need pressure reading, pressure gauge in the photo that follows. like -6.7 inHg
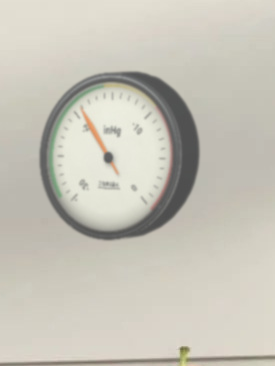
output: -19 inHg
